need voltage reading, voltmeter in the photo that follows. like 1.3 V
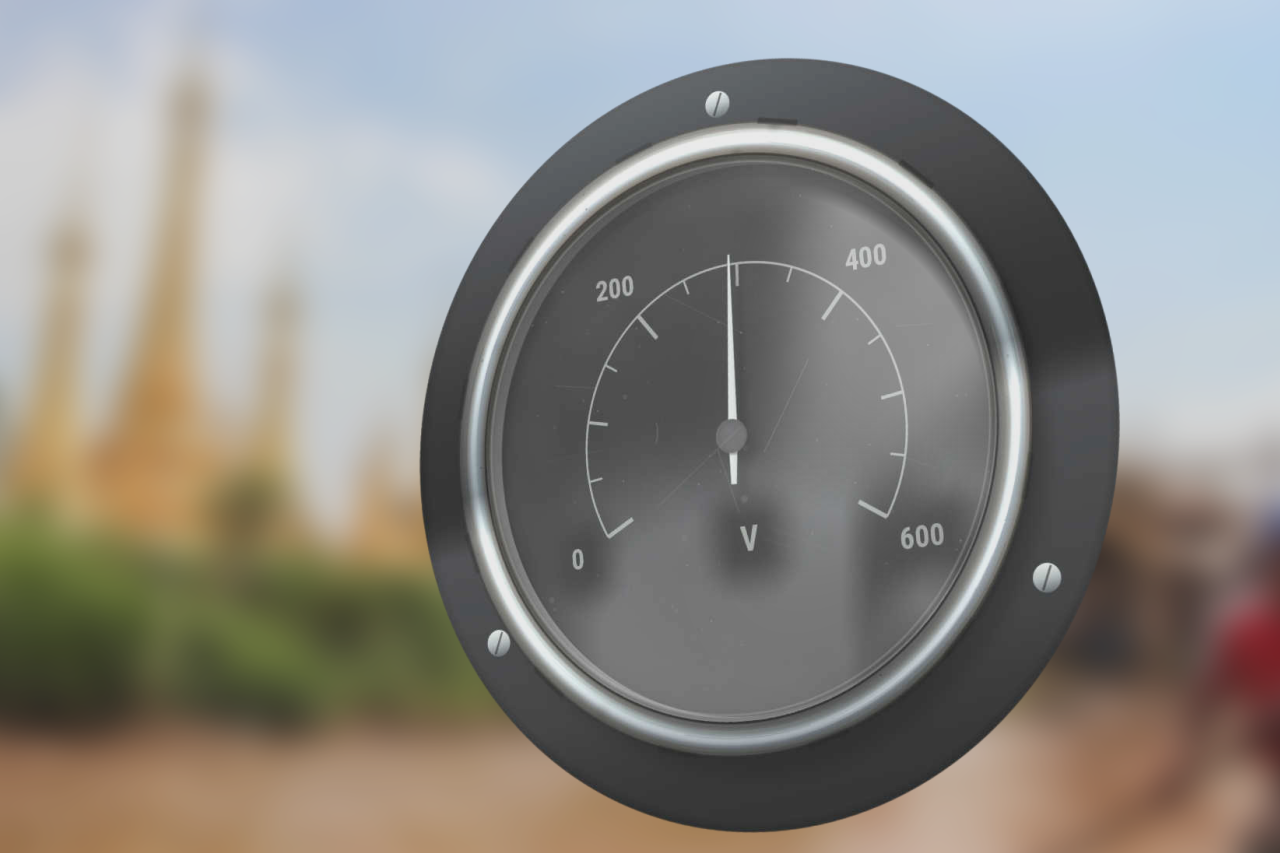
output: 300 V
